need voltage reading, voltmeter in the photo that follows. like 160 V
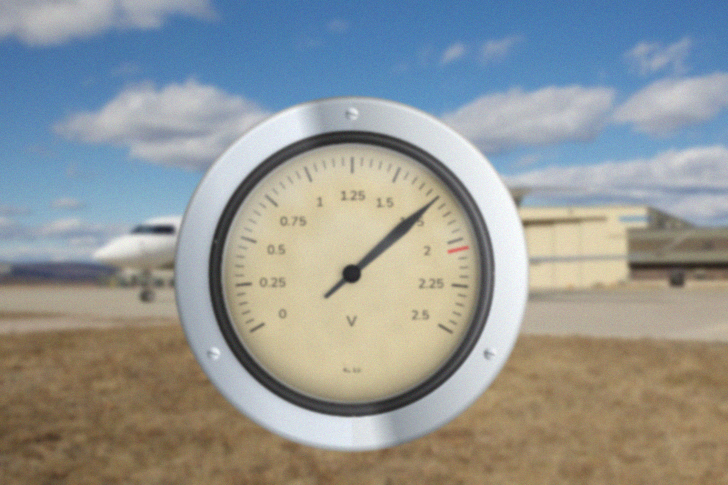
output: 1.75 V
